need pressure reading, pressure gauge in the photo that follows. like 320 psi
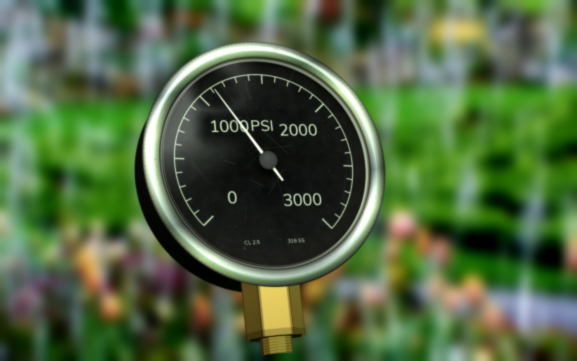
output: 1100 psi
